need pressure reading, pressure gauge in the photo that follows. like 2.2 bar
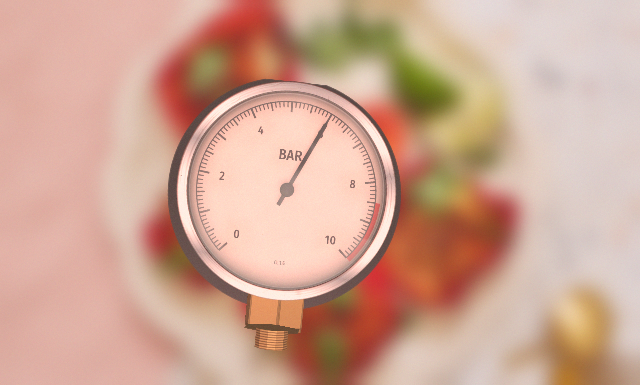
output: 6 bar
